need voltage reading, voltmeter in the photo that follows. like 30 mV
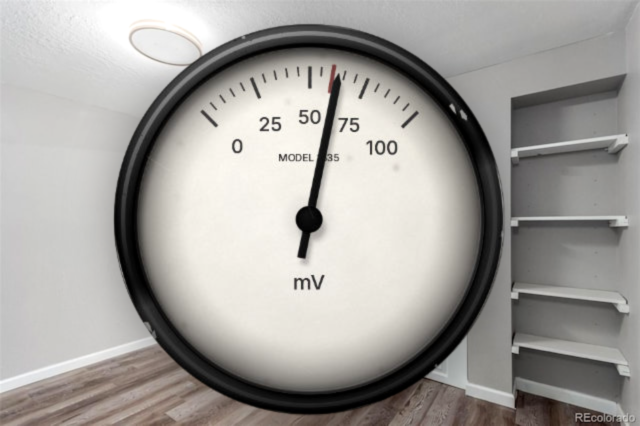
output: 62.5 mV
